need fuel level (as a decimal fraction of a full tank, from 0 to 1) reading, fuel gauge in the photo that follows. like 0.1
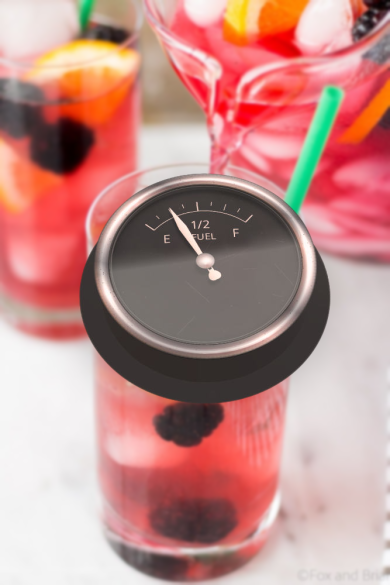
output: 0.25
